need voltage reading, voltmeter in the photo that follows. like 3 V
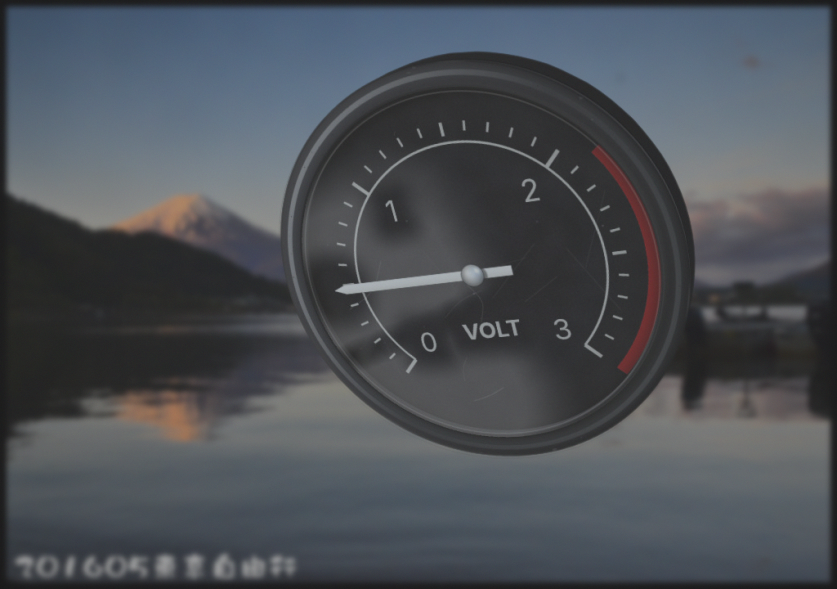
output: 0.5 V
